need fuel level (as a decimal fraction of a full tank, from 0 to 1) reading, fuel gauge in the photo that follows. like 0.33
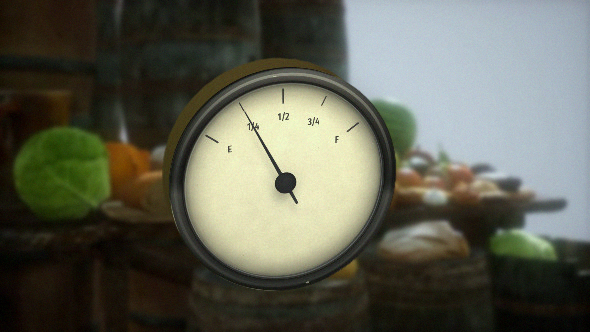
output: 0.25
